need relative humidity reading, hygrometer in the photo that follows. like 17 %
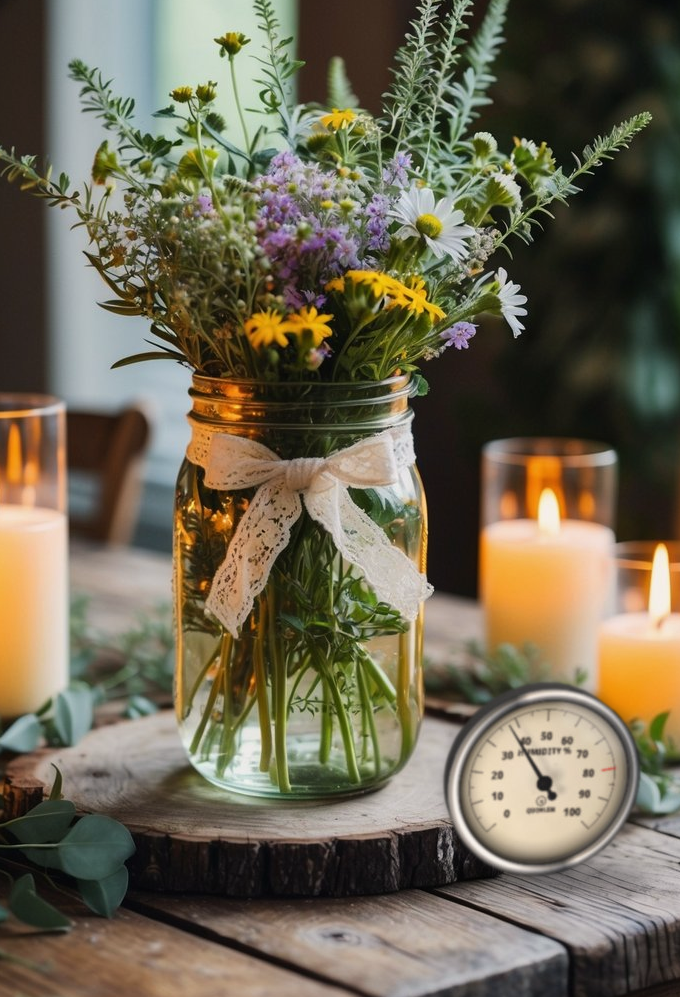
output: 37.5 %
